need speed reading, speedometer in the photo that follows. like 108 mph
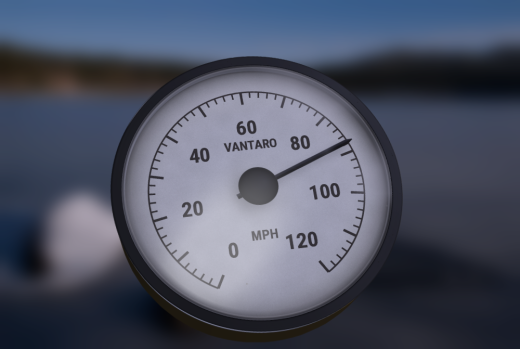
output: 88 mph
